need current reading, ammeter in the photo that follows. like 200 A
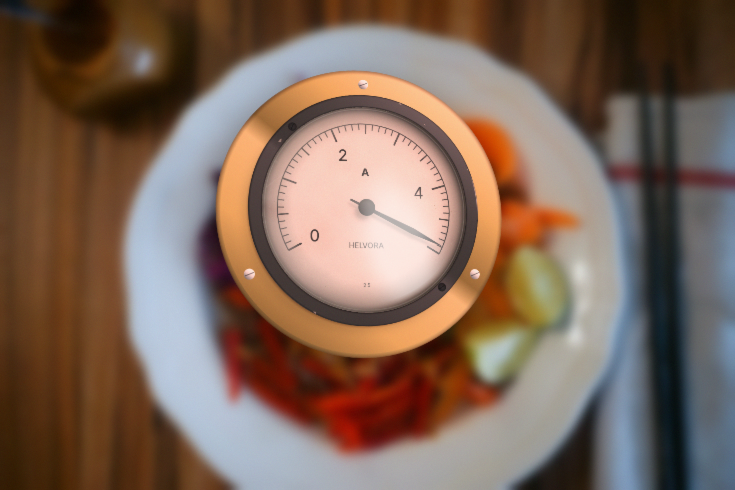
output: 4.9 A
